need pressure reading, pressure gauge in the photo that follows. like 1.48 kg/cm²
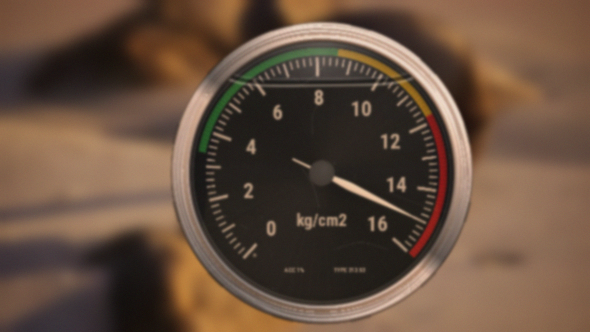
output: 15 kg/cm²
